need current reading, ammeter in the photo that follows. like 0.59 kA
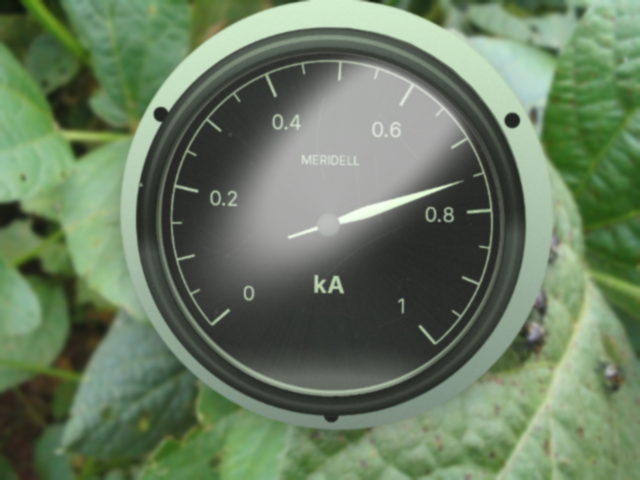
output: 0.75 kA
